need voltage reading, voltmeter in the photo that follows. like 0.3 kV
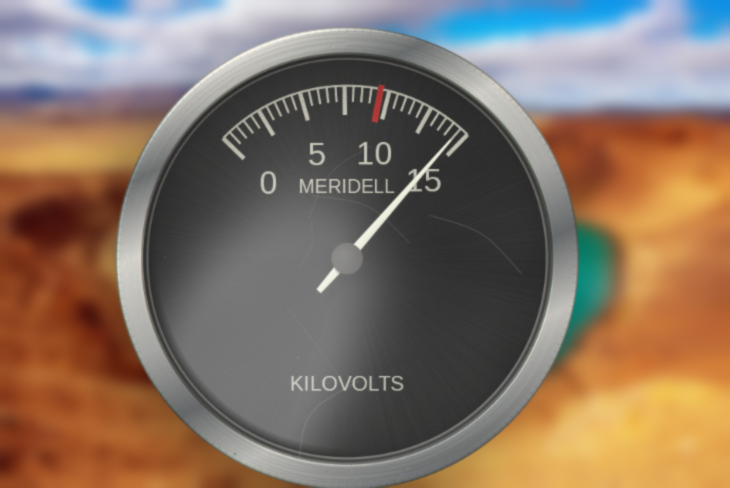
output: 14.5 kV
